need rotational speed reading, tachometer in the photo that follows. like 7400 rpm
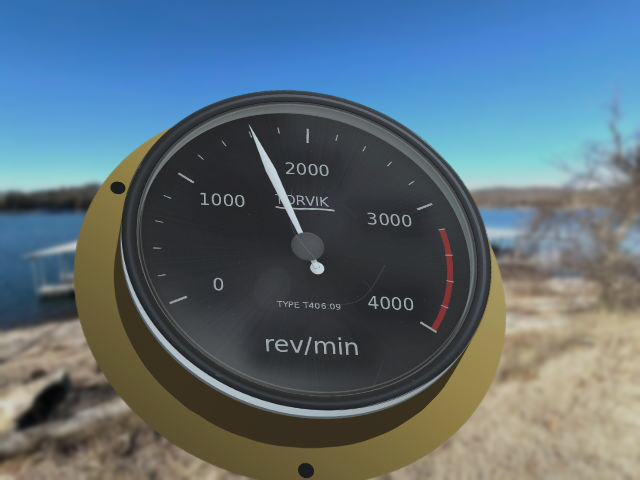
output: 1600 rpm
